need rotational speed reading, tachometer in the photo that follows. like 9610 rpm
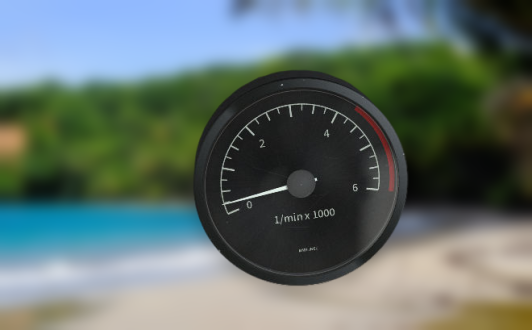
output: 250 rpm
